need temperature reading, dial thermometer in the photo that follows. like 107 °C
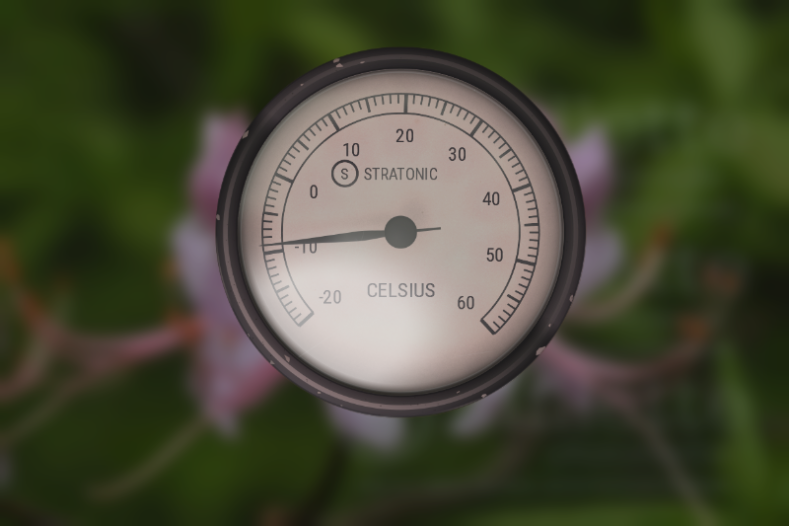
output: -9 °C
